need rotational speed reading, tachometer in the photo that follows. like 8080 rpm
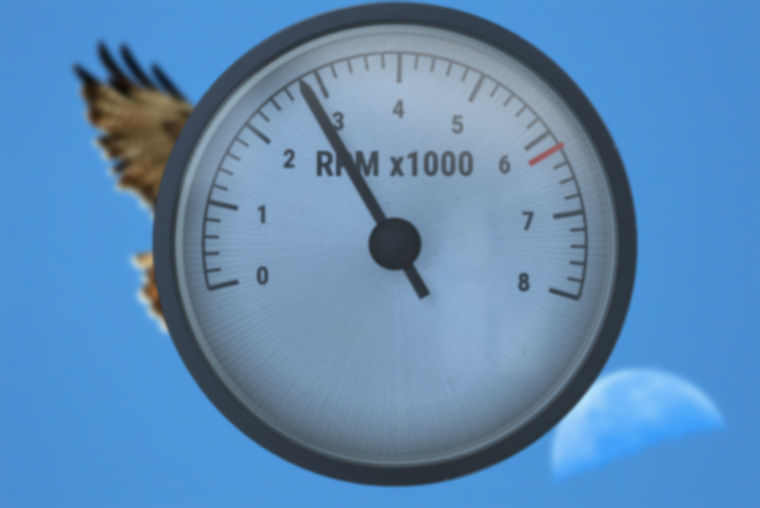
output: 2800 rpm
